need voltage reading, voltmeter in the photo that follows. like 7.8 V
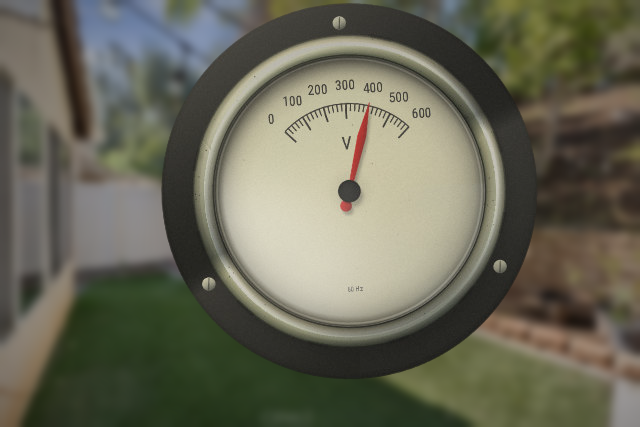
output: 400 V
